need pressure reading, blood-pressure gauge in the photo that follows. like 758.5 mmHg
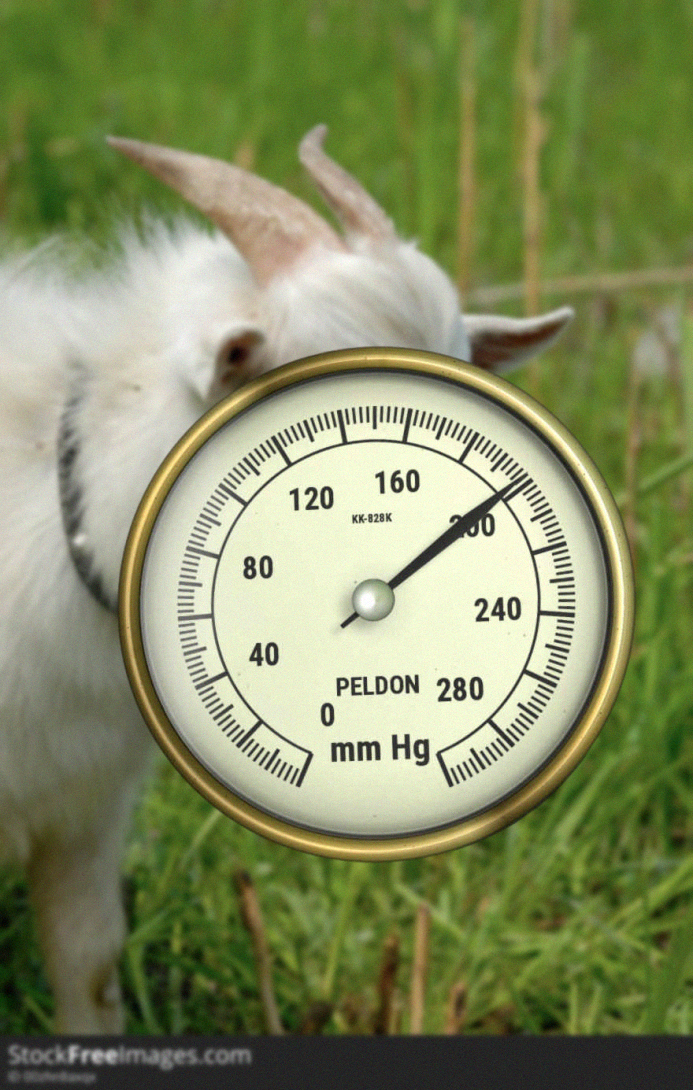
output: 198 mmHg
